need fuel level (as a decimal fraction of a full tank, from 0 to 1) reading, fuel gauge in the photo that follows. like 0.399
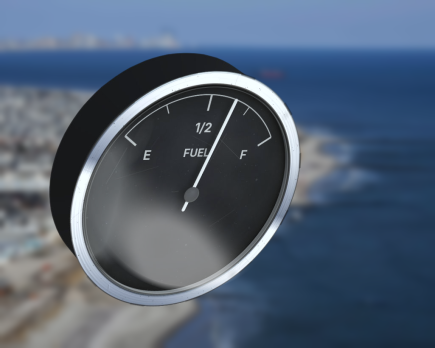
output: 0.625
